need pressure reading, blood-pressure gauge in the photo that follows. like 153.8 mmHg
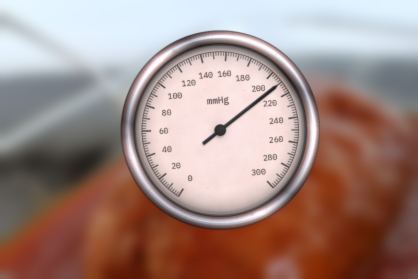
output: 210 mmHg
